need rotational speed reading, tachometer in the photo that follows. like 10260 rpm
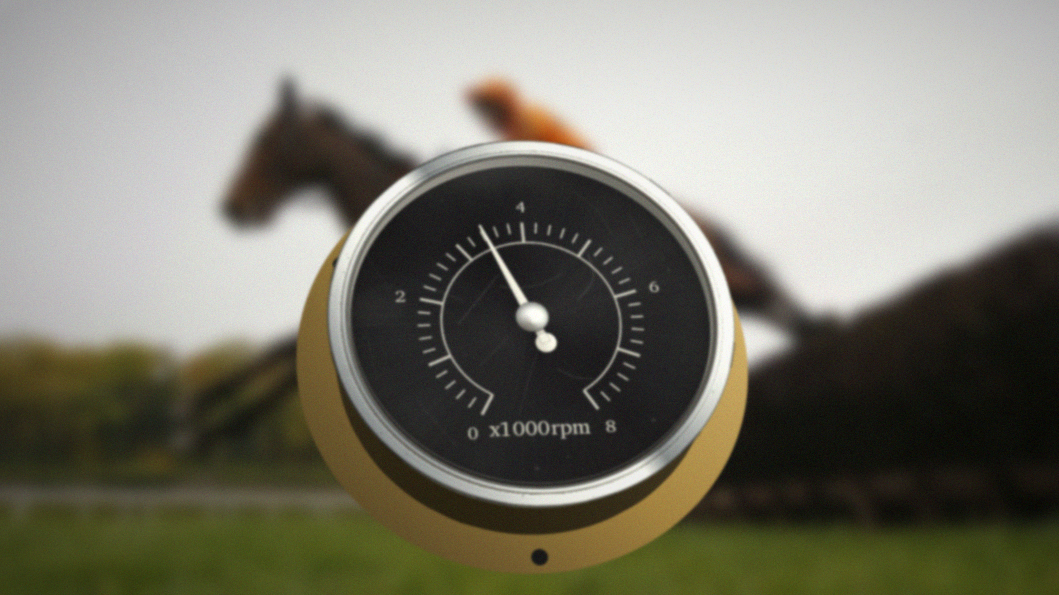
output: 3400 rpm
